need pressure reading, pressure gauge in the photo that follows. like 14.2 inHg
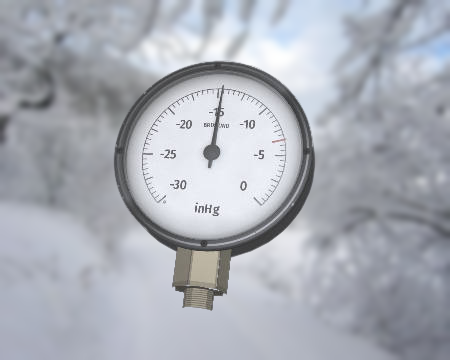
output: -14.5 inHg
